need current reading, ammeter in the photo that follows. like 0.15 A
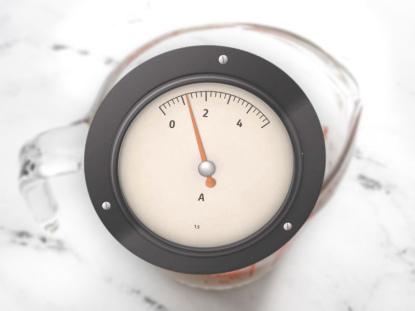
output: 1.2 A
